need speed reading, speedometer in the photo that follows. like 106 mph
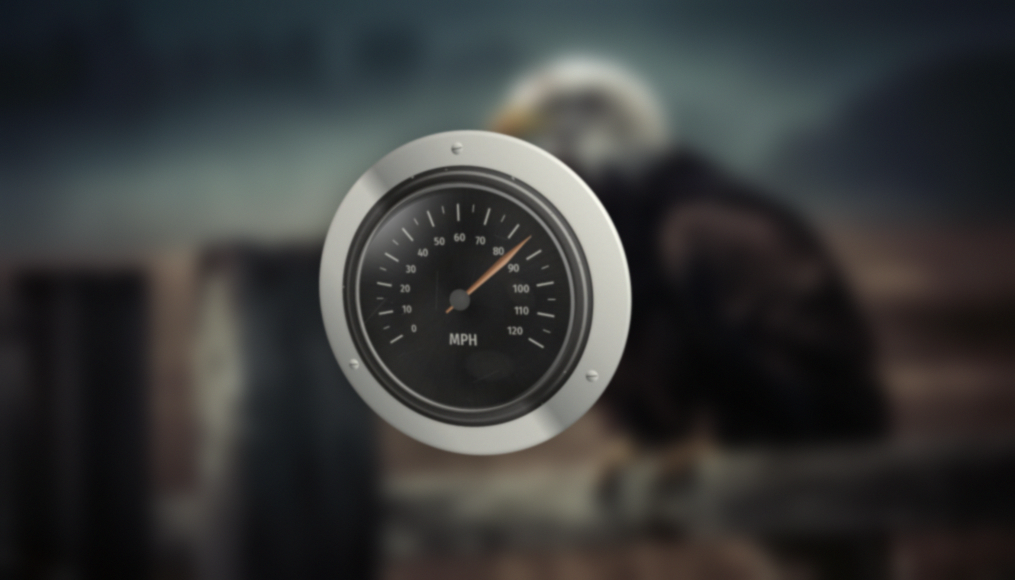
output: 85 mph
